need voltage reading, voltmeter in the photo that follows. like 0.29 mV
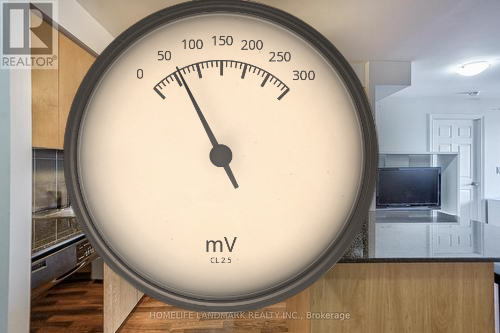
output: 60 mV
